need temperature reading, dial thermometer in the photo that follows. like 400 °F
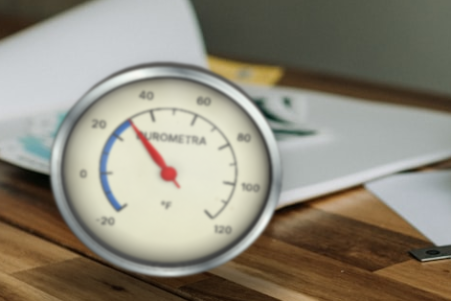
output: 30 °F
